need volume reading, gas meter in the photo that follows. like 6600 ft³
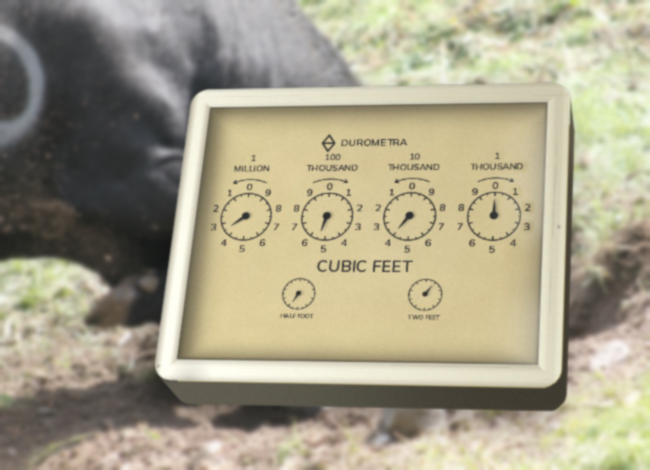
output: 354000 ft³
